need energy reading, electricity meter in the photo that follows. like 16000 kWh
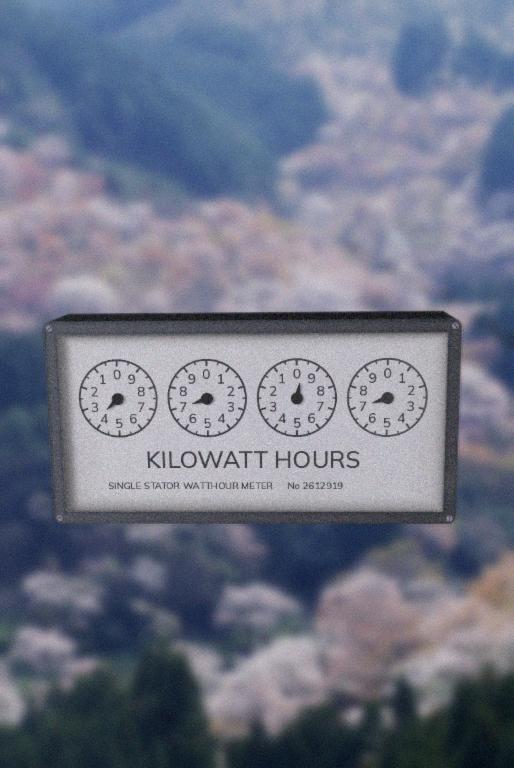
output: 3697 kWh
